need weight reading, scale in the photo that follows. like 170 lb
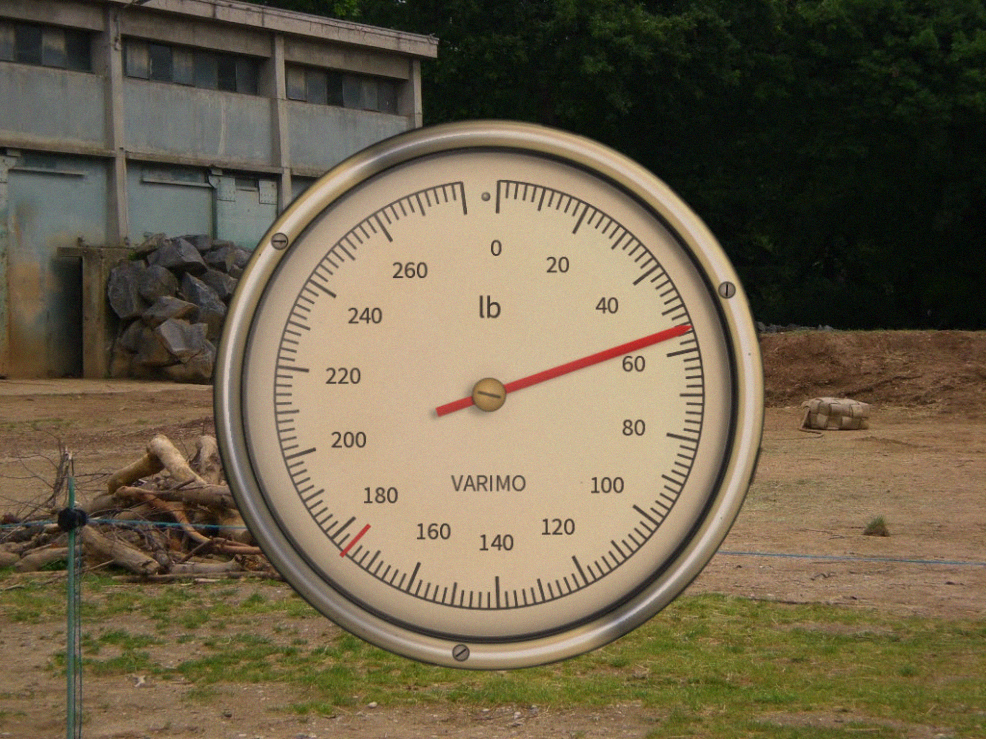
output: 55 lb
